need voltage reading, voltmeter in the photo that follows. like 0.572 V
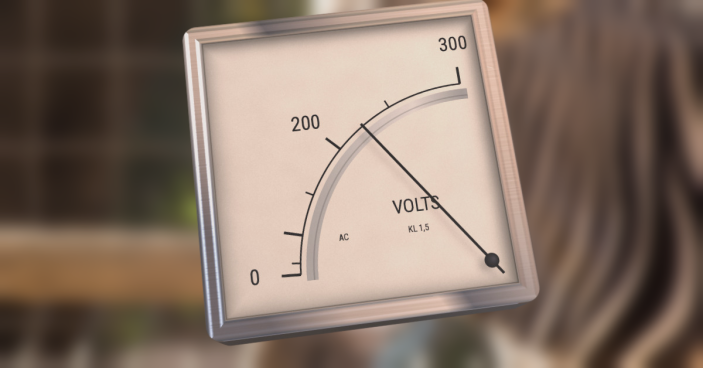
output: 225 V
